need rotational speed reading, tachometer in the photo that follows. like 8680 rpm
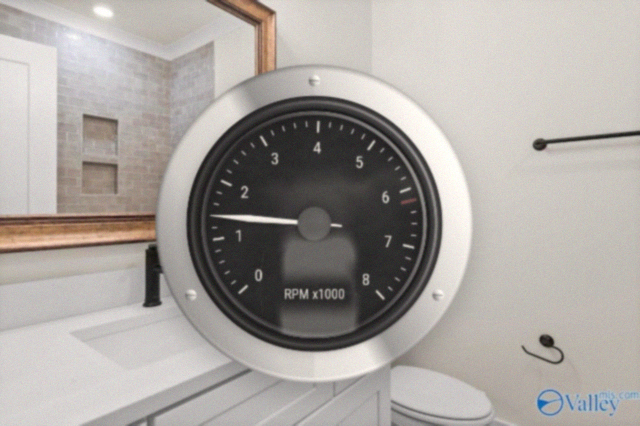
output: 1400 rpm
